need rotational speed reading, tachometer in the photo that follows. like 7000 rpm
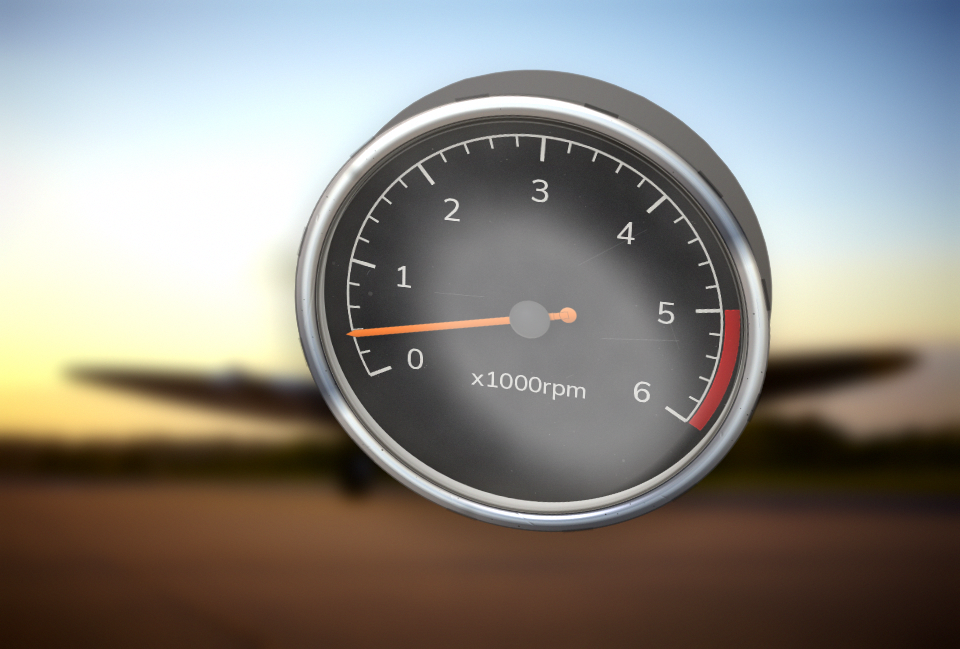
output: 400 rpm
